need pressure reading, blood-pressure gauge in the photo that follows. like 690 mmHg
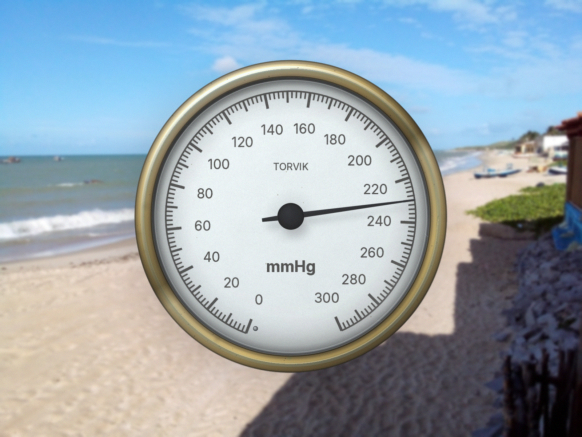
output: 230 mmHg
